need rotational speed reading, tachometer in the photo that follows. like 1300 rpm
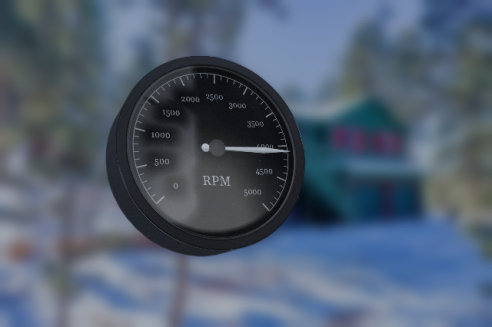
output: 4100 rpm
